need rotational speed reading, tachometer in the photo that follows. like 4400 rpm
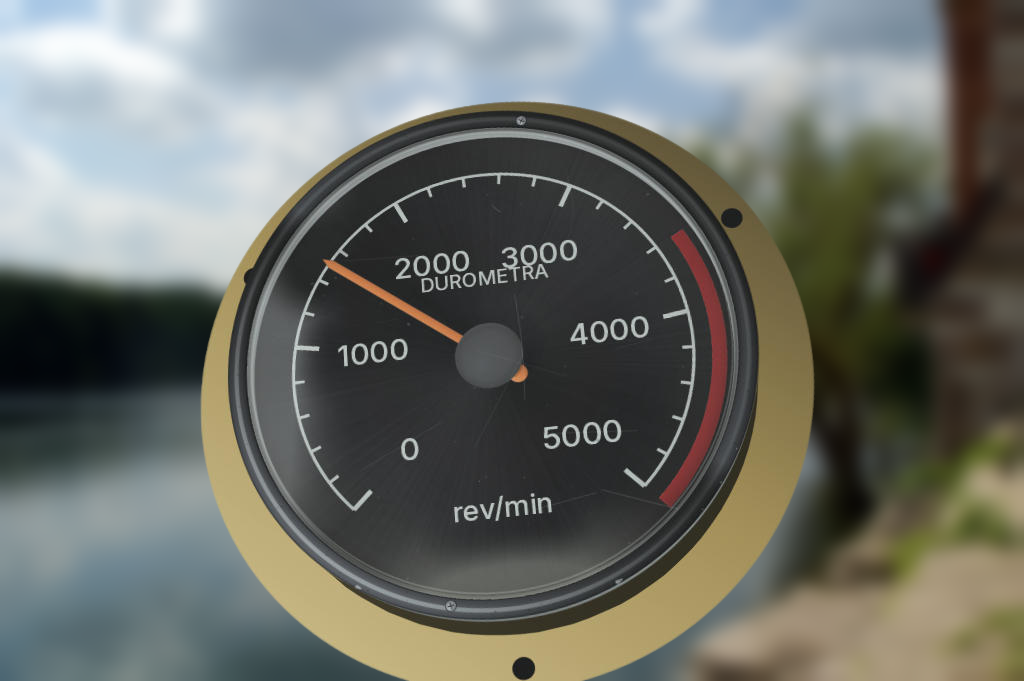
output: 1500 rpm
